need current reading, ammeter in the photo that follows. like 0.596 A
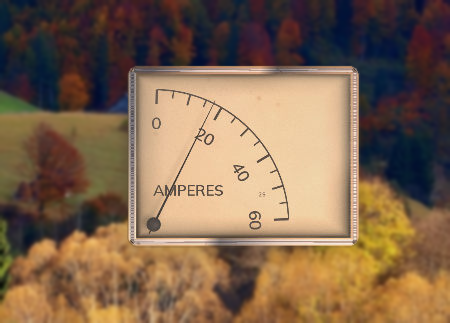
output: 17.5 A
